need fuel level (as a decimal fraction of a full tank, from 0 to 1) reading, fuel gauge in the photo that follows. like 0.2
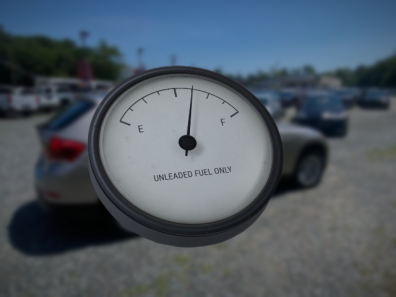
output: 0.625
